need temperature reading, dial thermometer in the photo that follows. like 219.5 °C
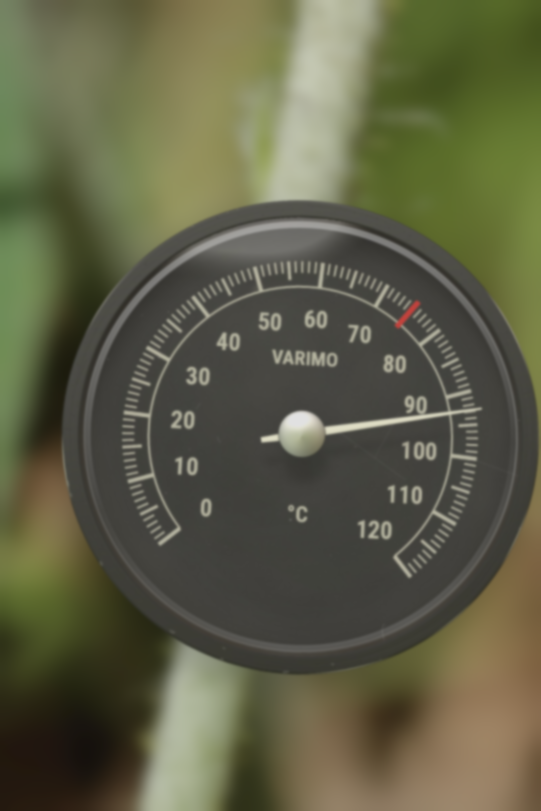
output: 93 °C
